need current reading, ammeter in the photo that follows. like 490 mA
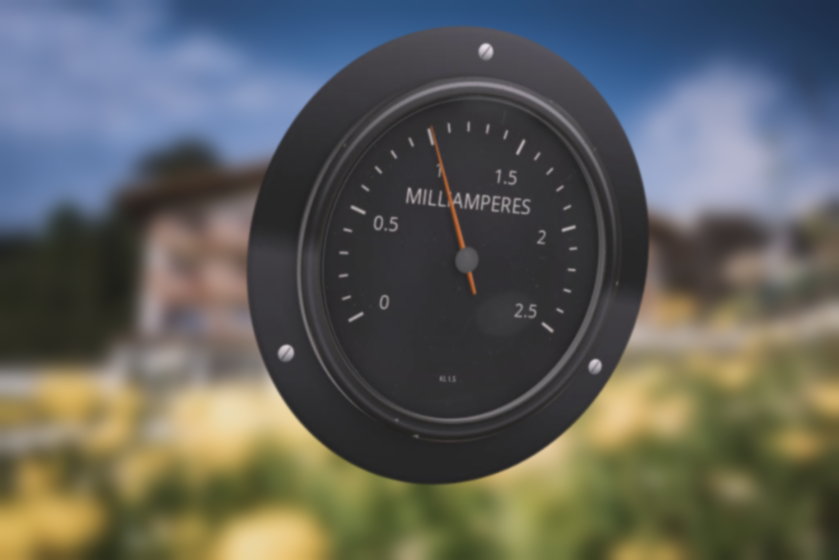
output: 1 mA
